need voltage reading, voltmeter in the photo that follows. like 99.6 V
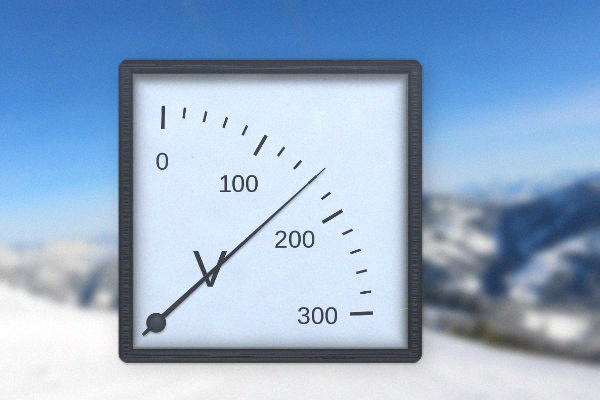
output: 160 V
